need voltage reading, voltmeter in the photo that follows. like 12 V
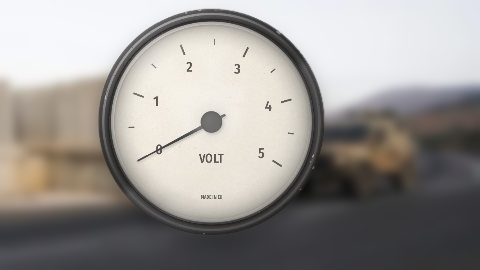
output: 0 V
